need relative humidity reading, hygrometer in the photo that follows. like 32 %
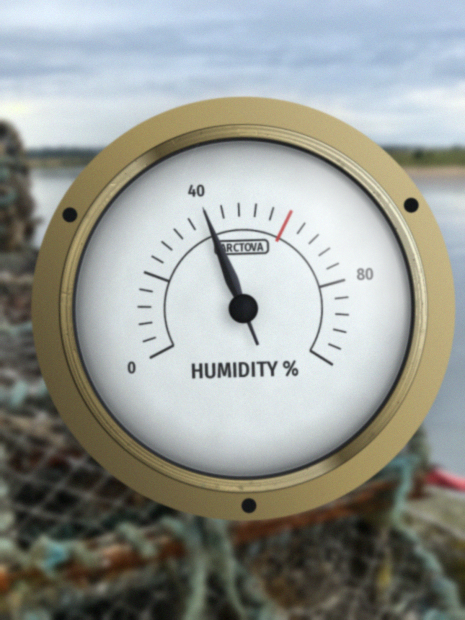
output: 40 %
